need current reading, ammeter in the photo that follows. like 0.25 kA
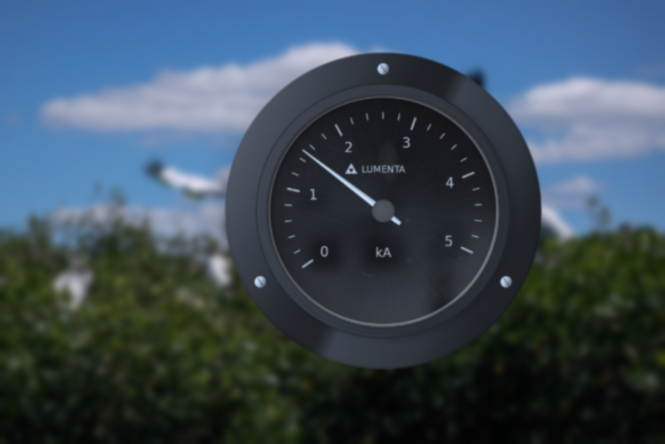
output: 1.5 kA
